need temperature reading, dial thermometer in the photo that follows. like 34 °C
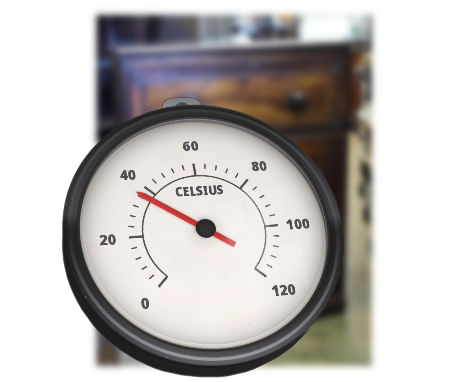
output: 36 °C
